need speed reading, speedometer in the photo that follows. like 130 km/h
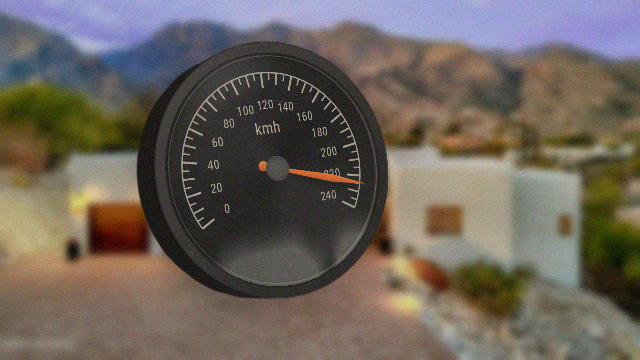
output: 225 km/h
